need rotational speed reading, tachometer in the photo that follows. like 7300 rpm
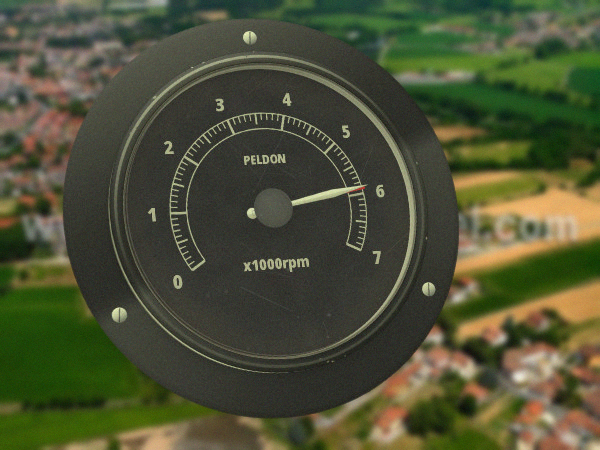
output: 5900 rpm
